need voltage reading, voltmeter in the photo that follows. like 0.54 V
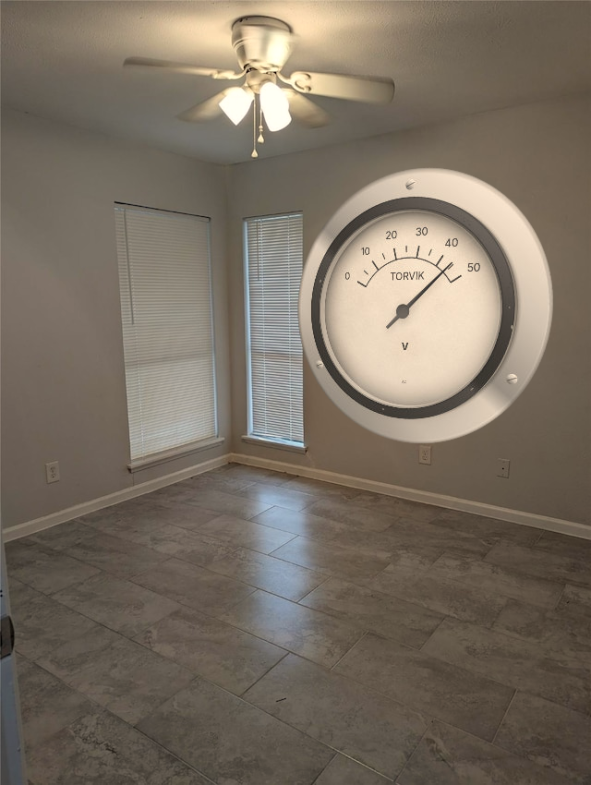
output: 45 V
